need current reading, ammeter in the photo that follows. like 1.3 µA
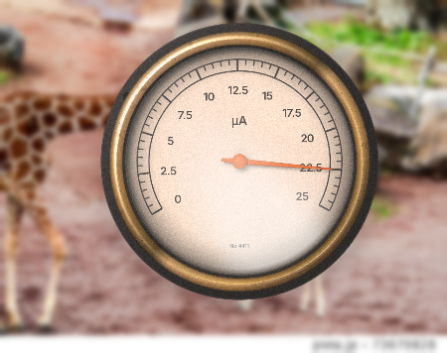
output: 22.5 µA
